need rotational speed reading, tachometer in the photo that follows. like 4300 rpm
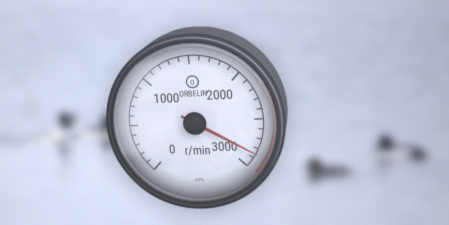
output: 2850 rpm
